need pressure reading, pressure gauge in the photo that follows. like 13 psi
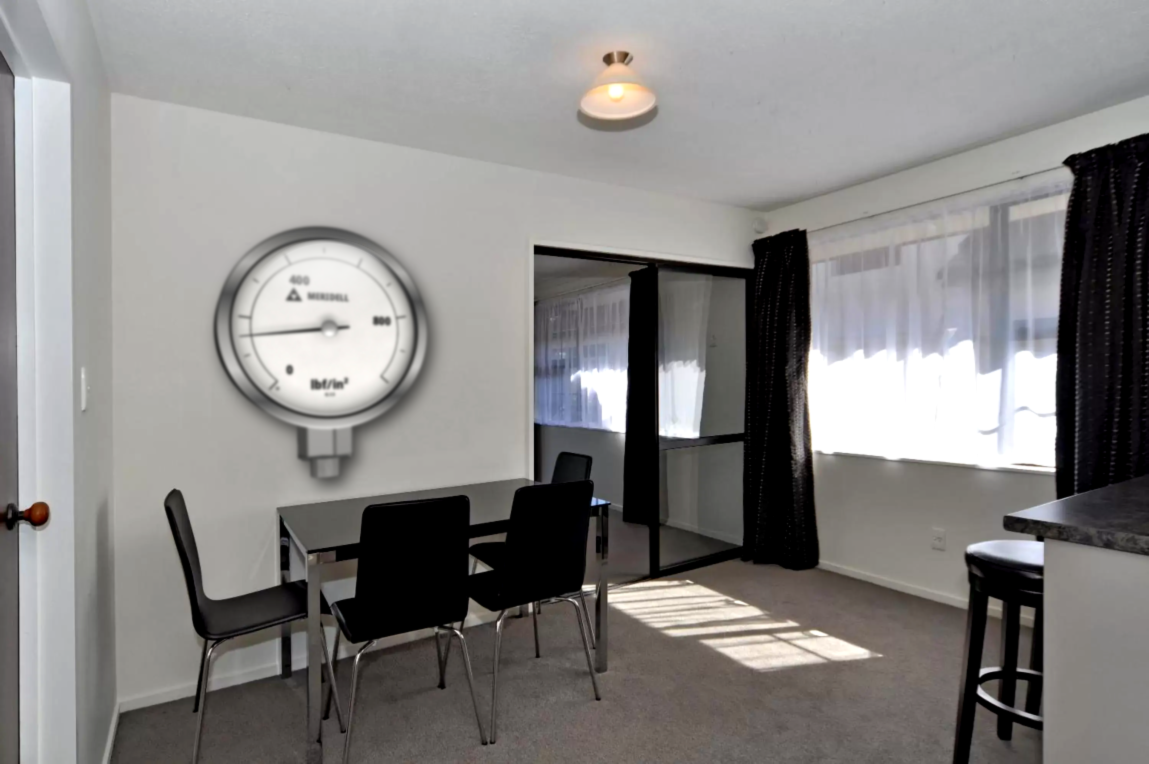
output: 150 psi
